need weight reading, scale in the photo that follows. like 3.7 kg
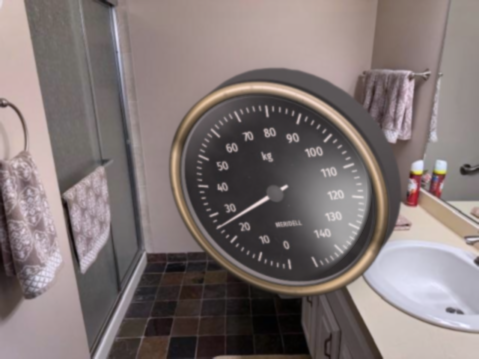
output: 26 kg
